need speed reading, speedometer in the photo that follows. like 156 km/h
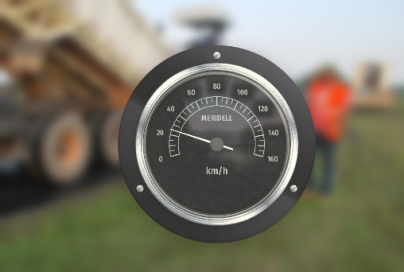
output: 25 km/h
